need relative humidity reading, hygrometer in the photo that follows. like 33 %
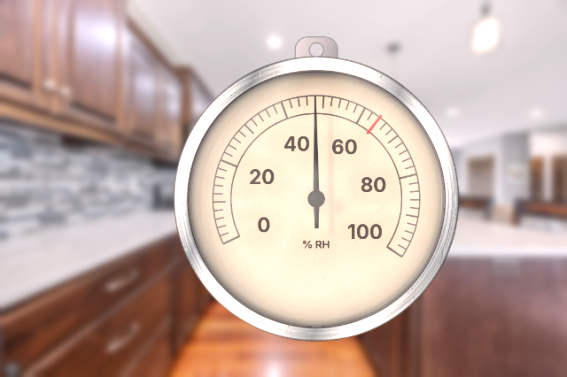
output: 48 %
